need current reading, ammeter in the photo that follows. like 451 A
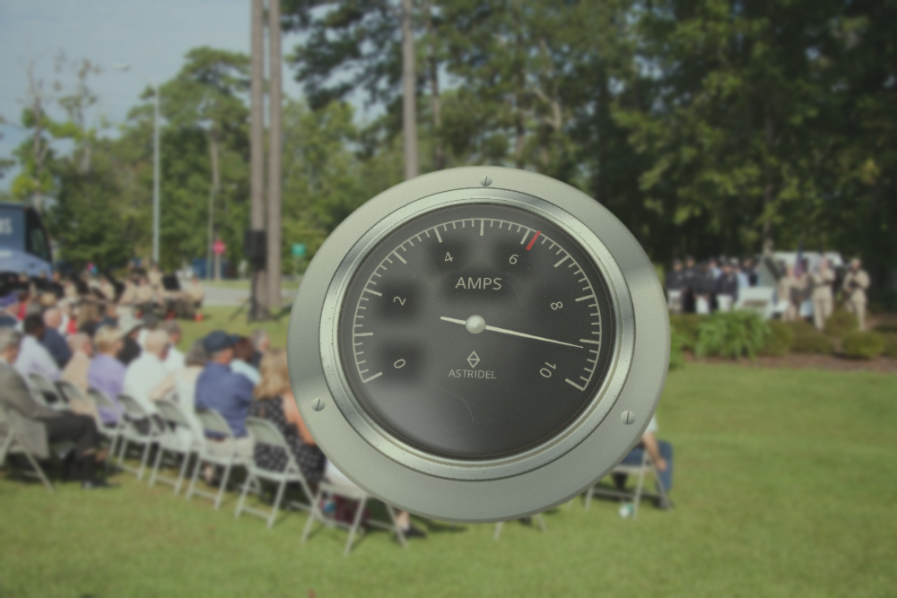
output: 9.2 A
